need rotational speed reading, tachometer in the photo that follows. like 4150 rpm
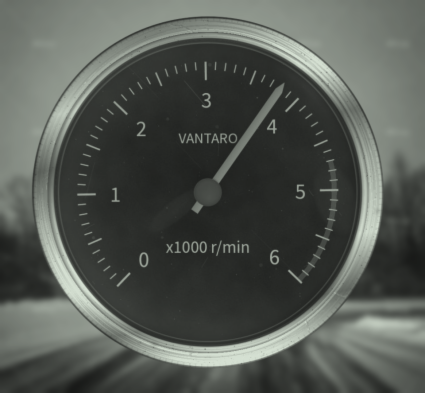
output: 3800 rpm
